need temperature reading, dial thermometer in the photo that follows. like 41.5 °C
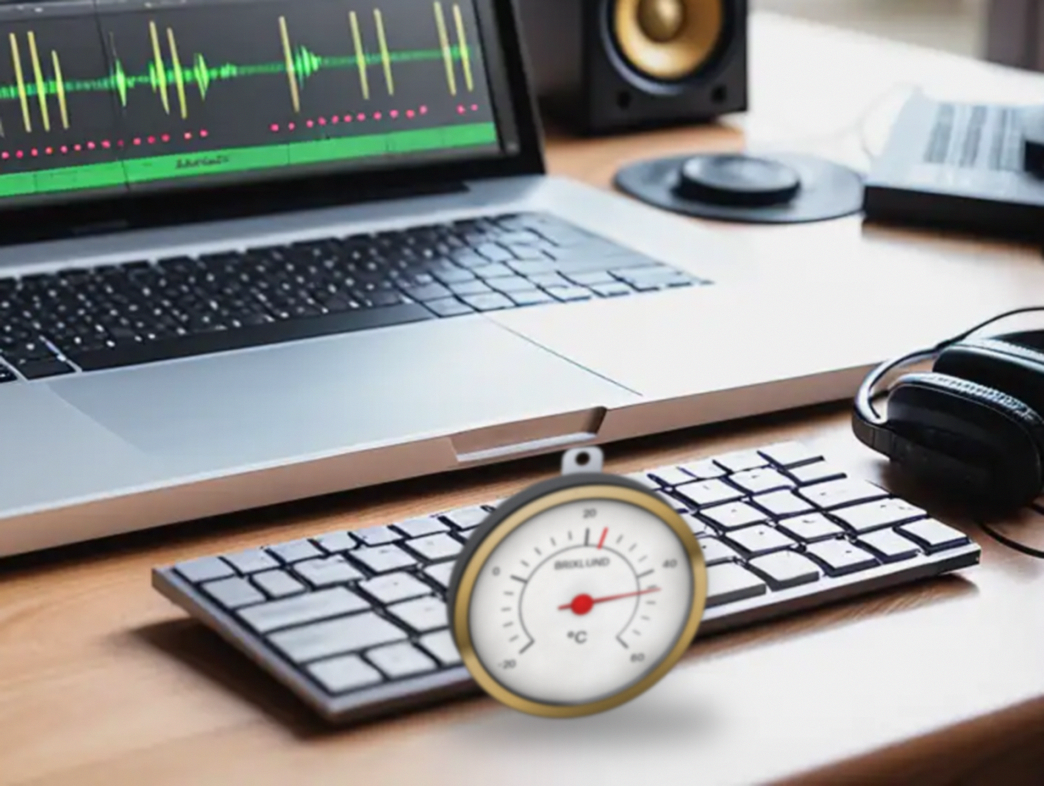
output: 44 °C
